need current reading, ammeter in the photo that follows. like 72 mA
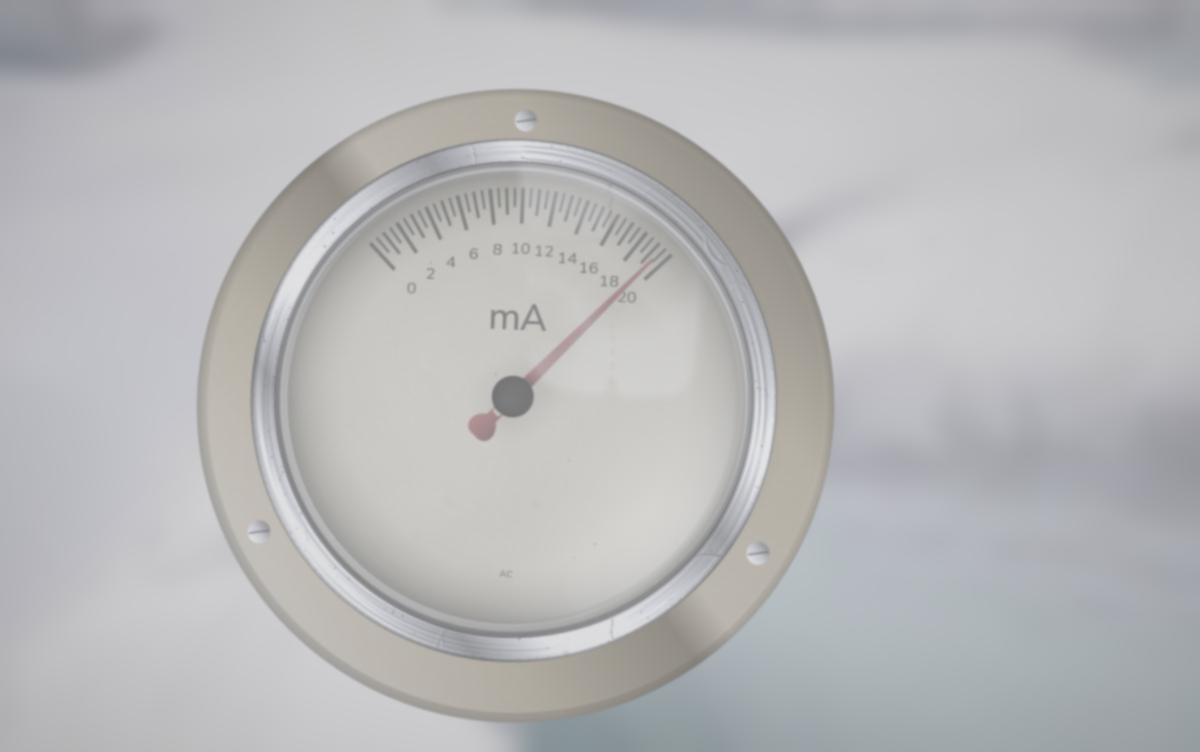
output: 19.5 mA
